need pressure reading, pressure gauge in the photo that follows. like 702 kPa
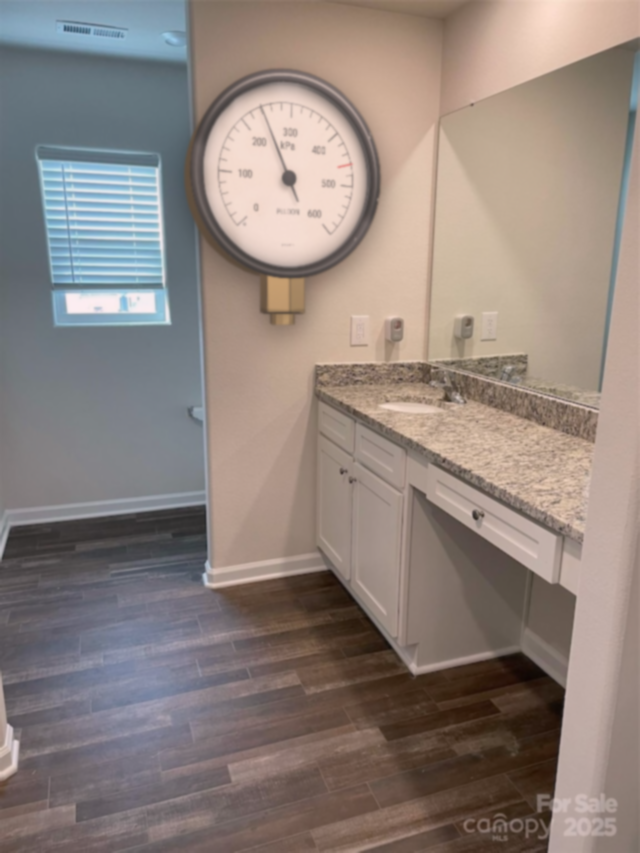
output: 240 kPa
